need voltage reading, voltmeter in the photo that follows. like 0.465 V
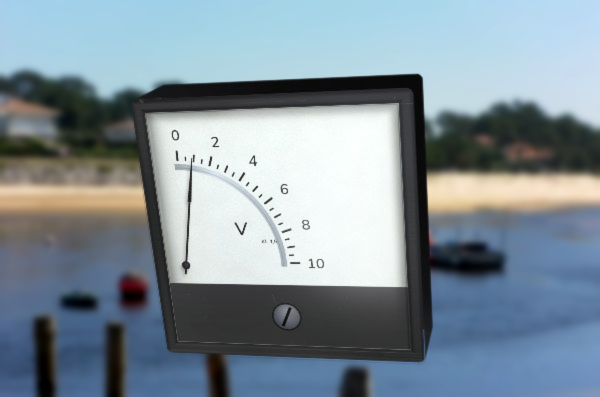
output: 1 V
